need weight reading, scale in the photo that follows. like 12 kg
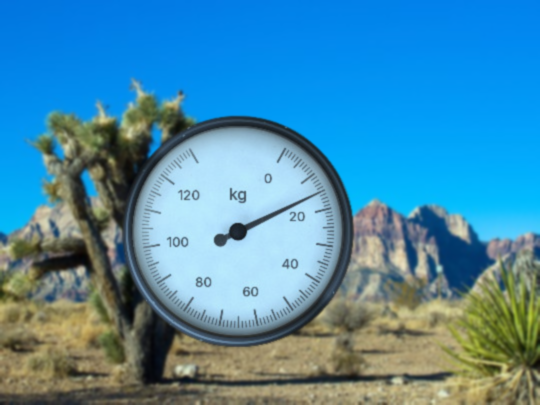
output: 15 kg
